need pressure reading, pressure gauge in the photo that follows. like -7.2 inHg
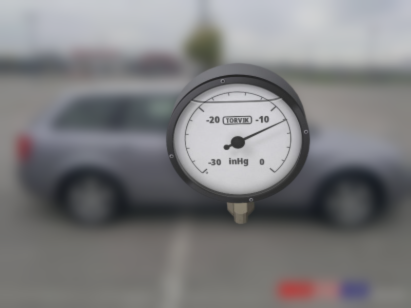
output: -8 inHg
